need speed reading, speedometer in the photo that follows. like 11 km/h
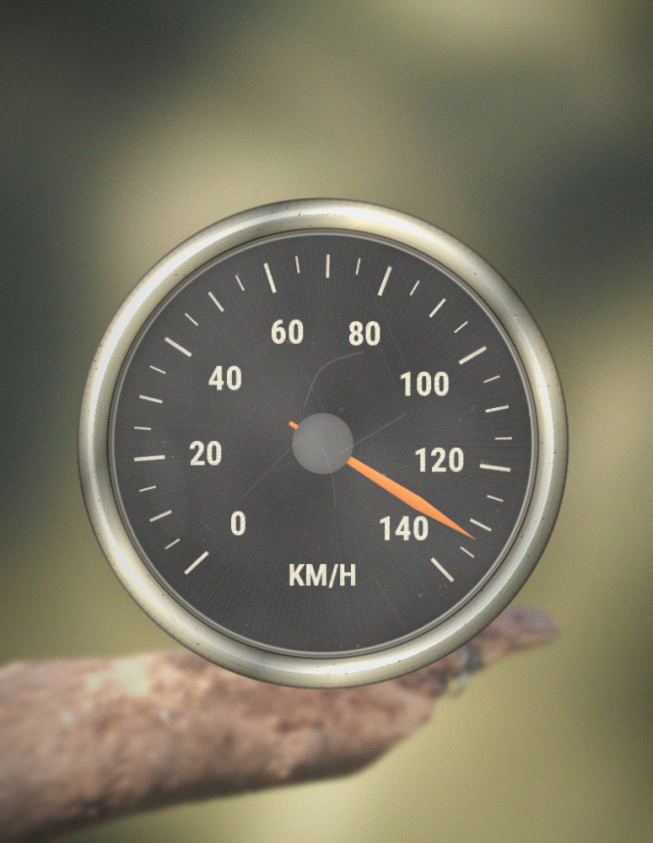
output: 132.5 km/h
